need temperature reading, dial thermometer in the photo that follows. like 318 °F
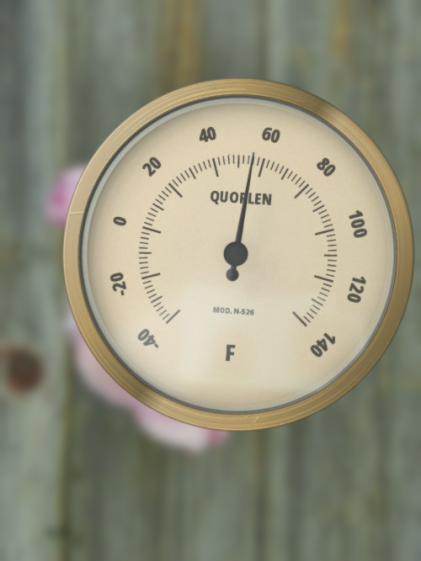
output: 56 °F
